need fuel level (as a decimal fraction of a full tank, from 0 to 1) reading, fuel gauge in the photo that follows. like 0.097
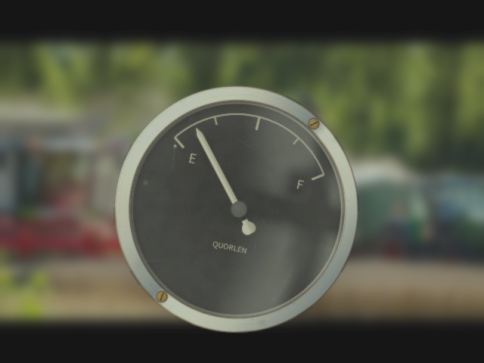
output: 0.125
